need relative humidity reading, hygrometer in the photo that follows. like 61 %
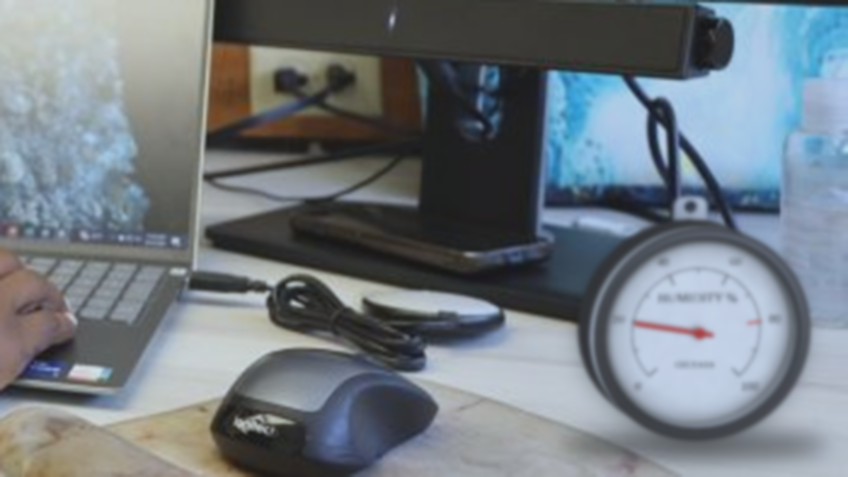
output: 20 %
